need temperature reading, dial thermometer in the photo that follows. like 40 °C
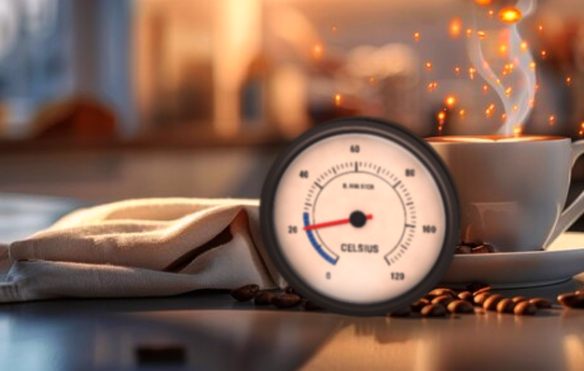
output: 20 °C
